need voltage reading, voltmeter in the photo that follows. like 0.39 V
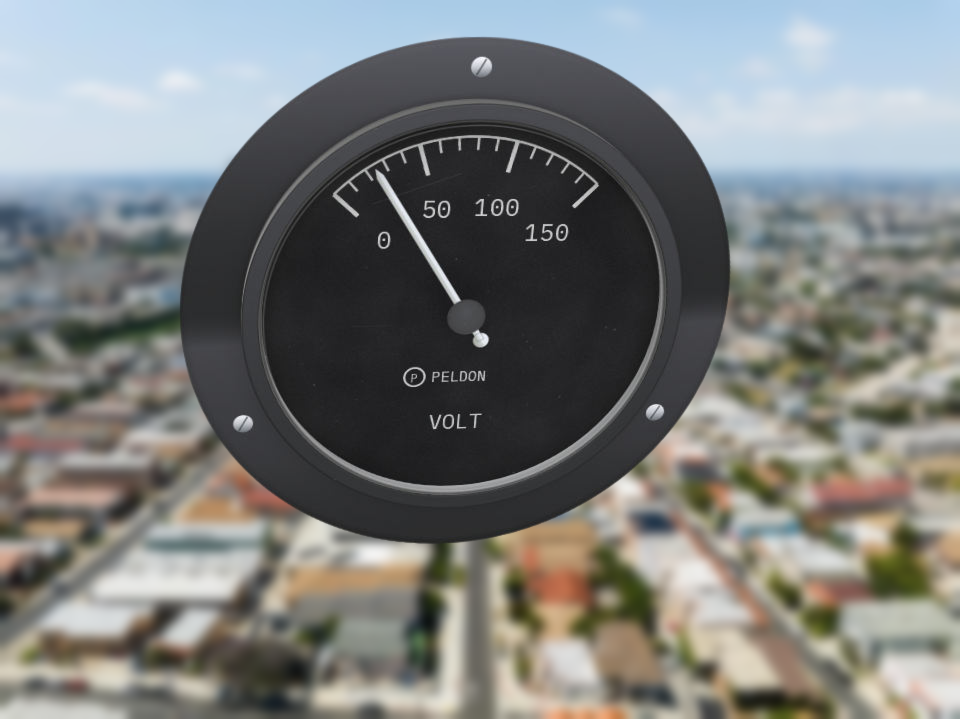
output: 25 V
